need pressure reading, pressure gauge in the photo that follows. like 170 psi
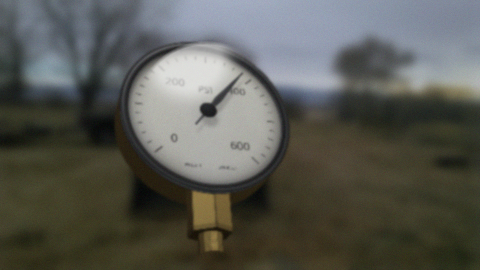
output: 380 psi
